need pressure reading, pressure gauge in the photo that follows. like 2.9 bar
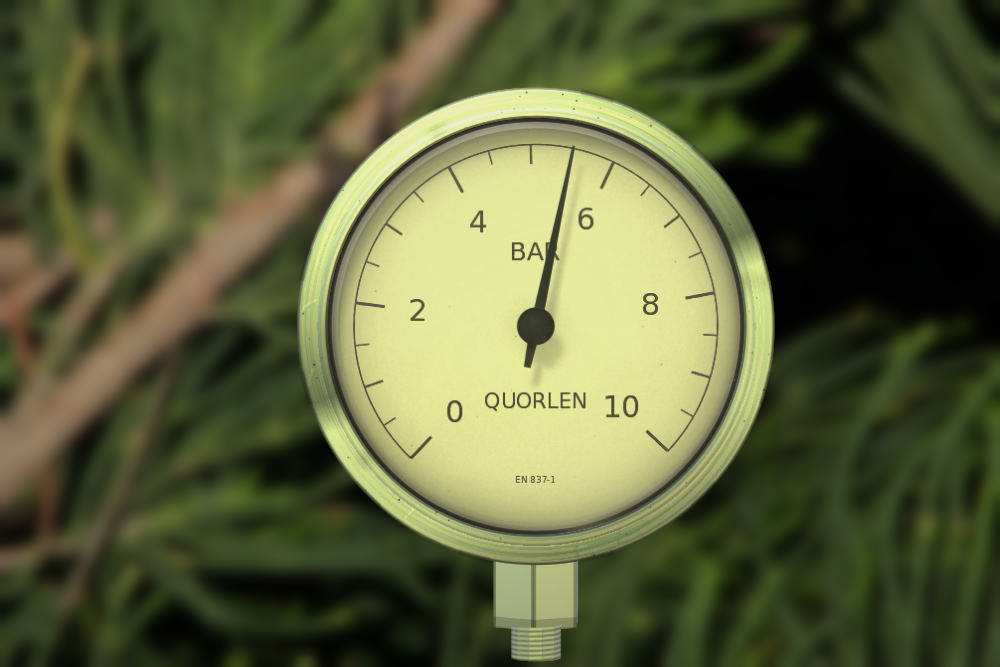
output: 5.5 bar
